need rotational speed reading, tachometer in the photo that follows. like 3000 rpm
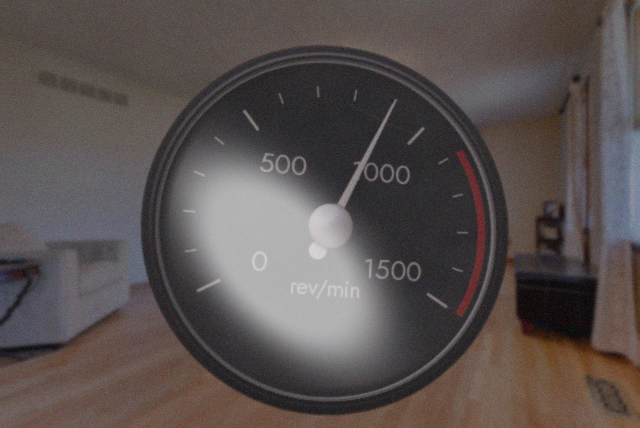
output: 900 rpm
